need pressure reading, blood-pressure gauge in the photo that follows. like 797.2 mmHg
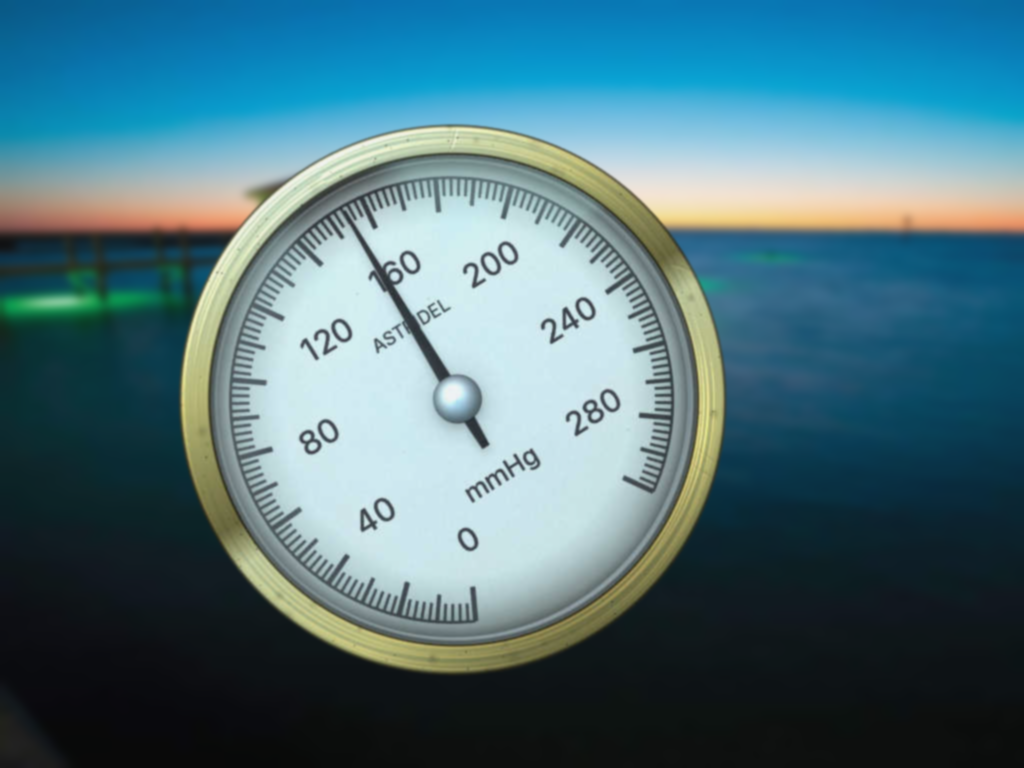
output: 154 mmHg
